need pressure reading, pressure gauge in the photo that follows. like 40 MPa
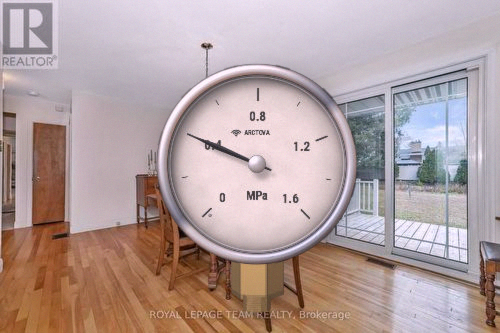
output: 0.4 MPa
